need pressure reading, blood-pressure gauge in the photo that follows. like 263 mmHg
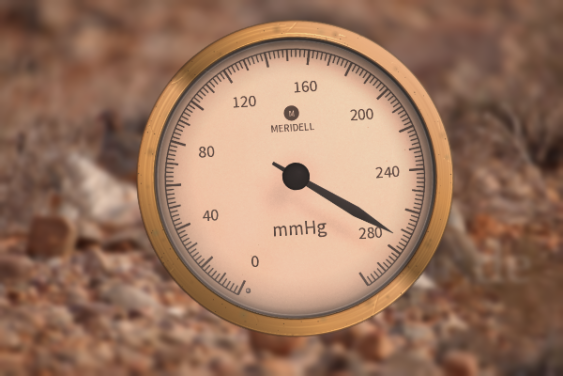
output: 274 mmHg
